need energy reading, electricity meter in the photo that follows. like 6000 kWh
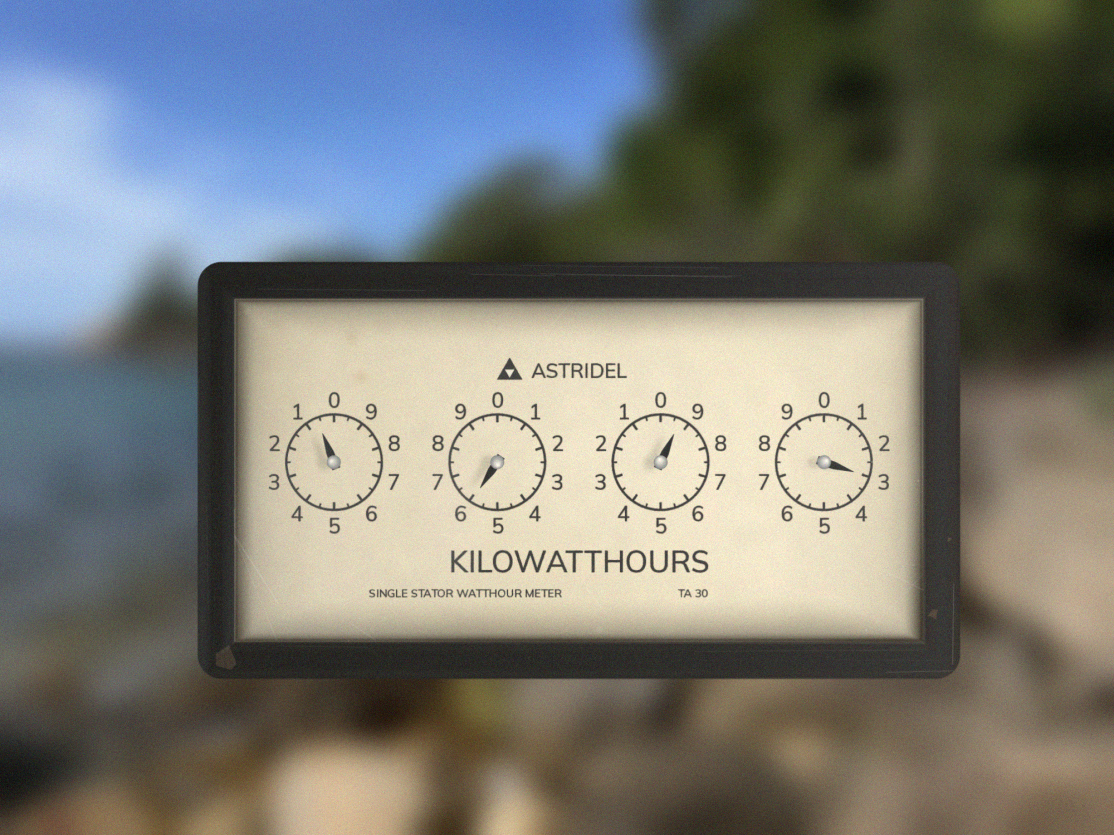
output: 593 kWh
